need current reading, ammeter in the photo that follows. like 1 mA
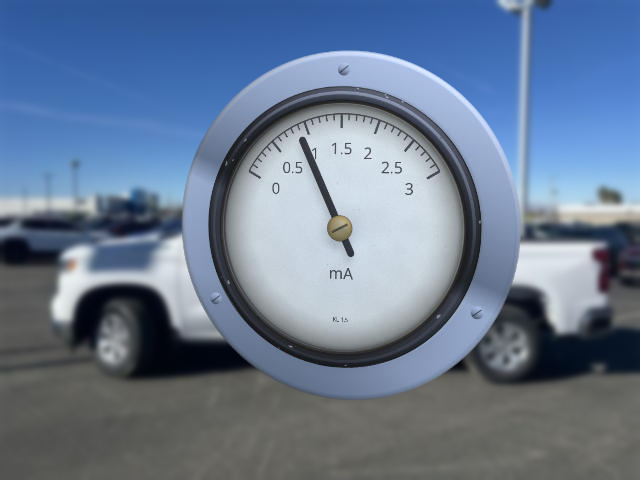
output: 0.9 mA
